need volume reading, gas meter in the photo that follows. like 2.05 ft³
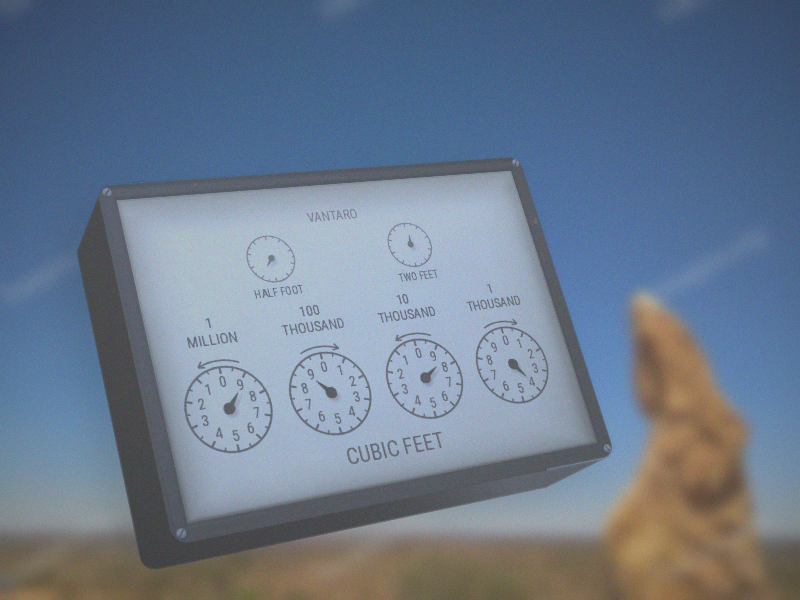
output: 888400 ft³
